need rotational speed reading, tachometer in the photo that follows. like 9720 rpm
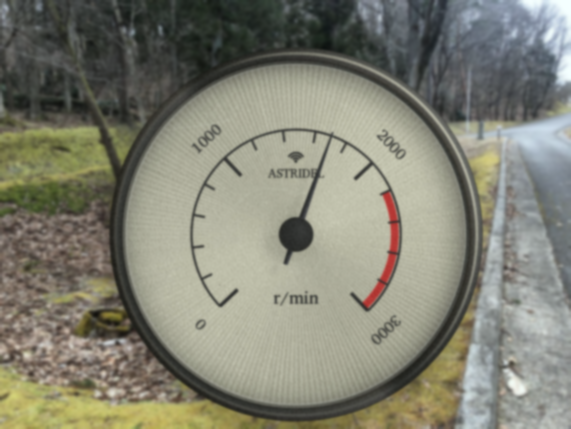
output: 1700 rpm
